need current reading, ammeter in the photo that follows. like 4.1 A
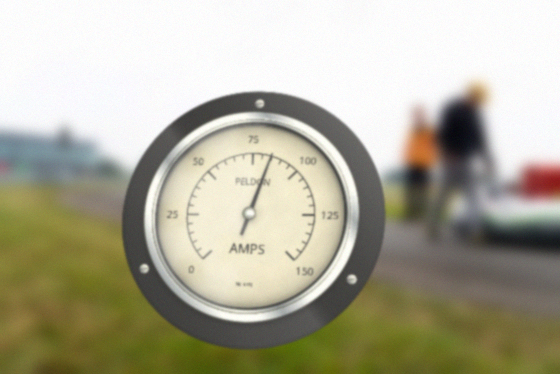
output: 85 A
